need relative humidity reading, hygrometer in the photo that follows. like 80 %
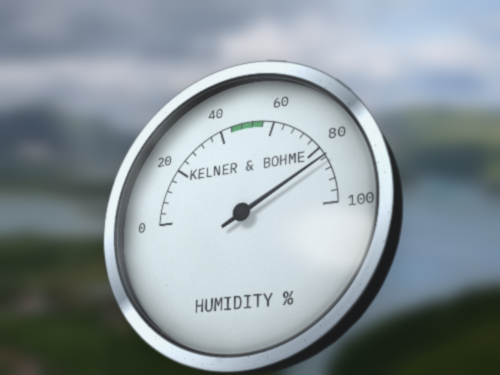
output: 84 %
